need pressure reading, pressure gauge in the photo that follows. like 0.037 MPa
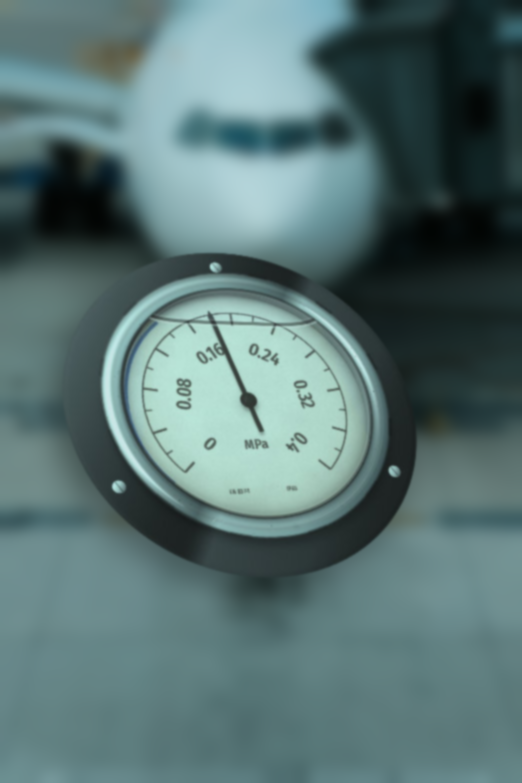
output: 0.18 MPa
